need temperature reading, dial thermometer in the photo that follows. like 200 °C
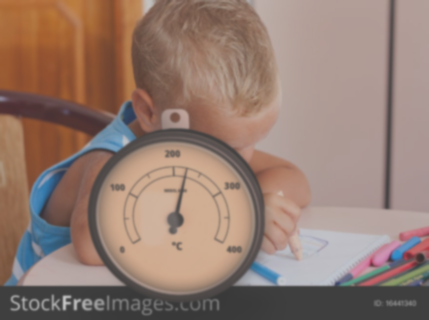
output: 225 °C
